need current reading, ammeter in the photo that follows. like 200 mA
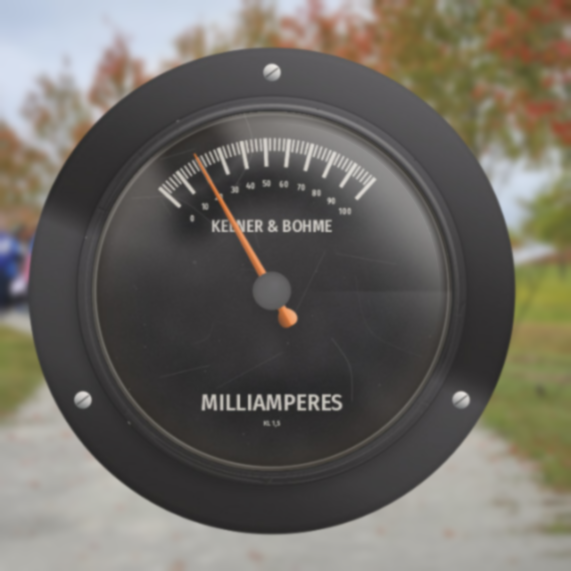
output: 20 mA
